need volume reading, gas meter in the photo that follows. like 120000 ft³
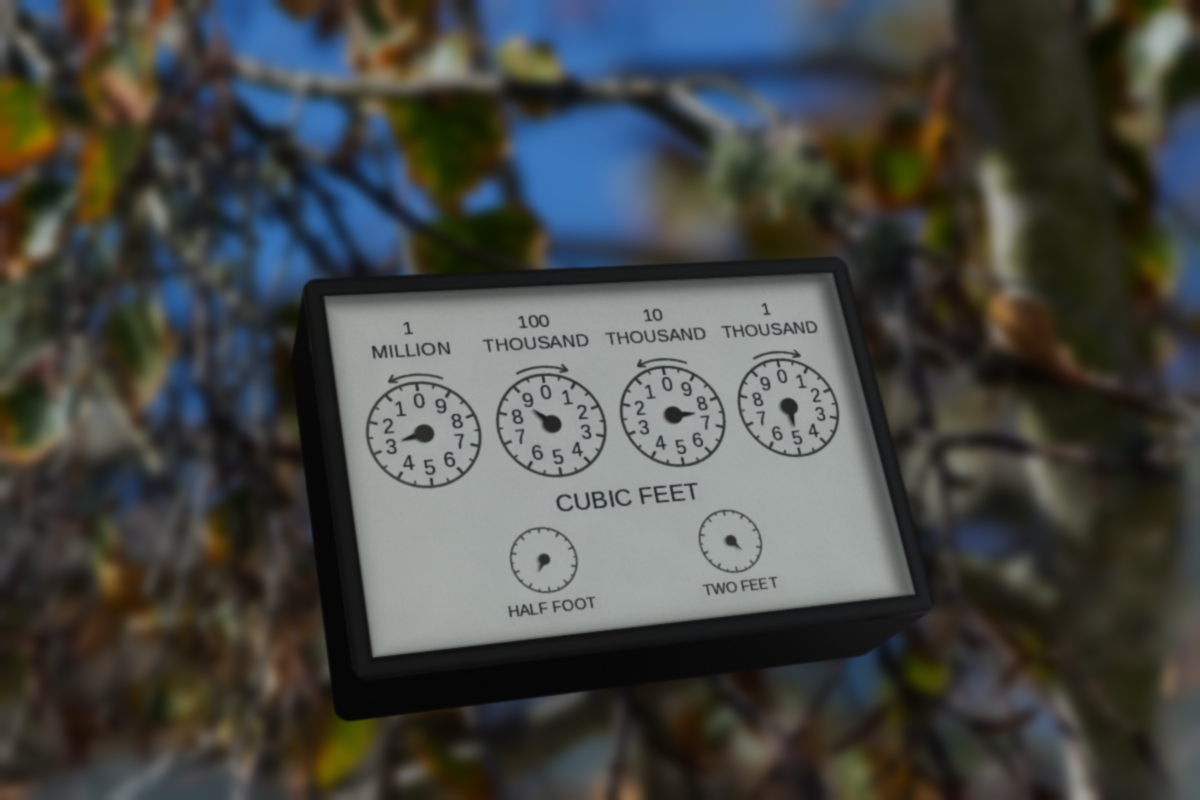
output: 287500 ft³
